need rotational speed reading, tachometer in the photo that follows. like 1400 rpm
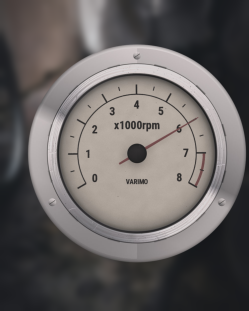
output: 6000 rpm
